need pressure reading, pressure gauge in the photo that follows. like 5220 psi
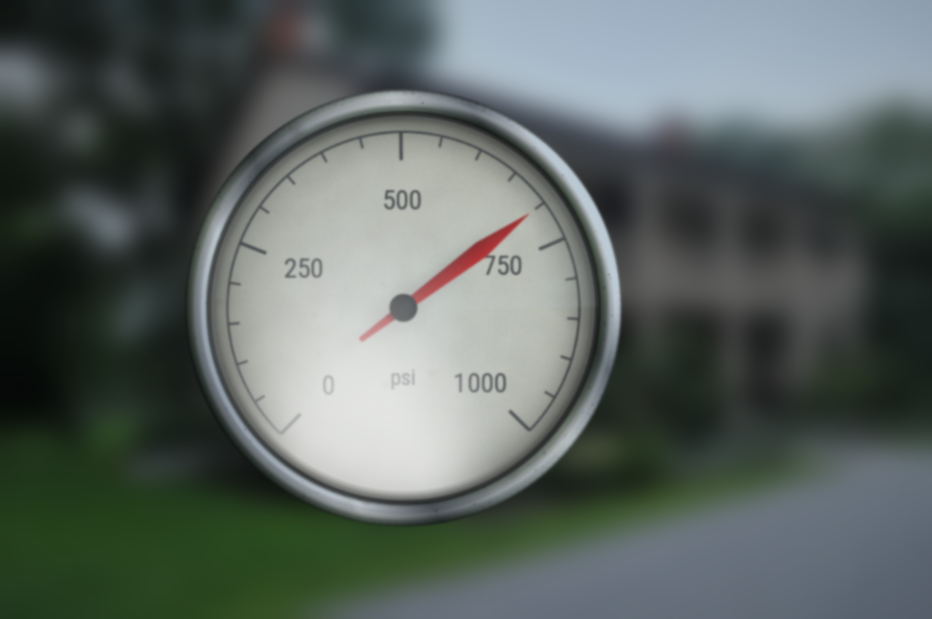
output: 700 psi
